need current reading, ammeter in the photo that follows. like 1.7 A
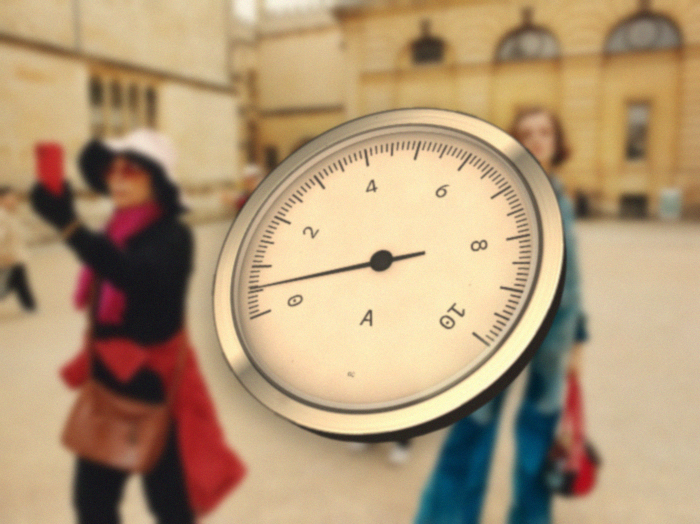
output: 0.5 A
